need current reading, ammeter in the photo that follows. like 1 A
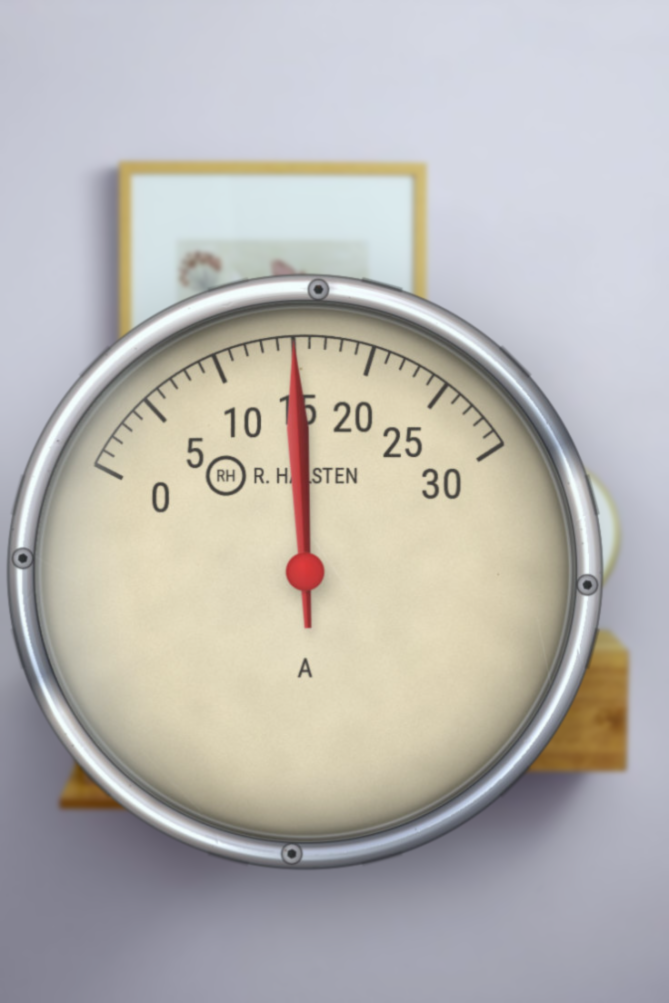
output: 15 A
